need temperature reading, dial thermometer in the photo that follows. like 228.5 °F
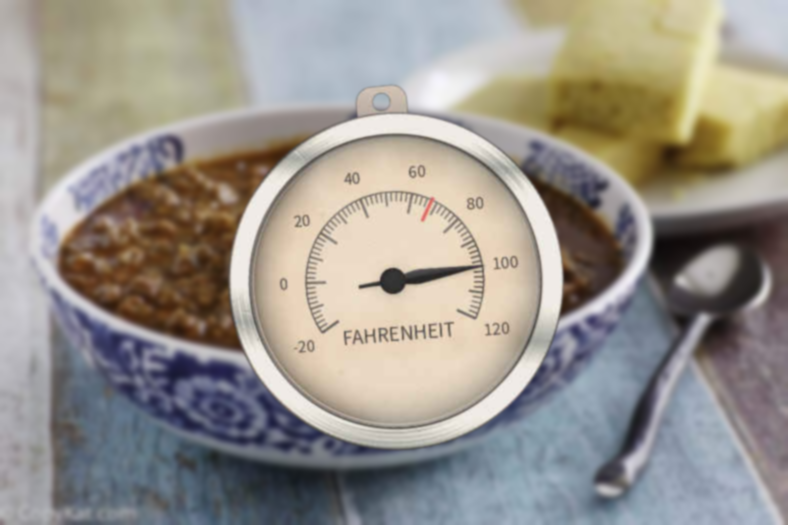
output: 100 °F
